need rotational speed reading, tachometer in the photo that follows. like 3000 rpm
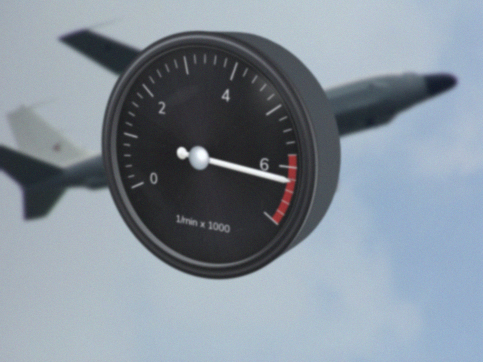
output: 6200 rpm
